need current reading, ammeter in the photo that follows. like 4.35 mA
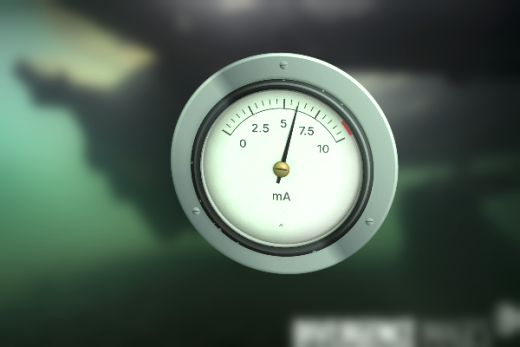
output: 6 mA
